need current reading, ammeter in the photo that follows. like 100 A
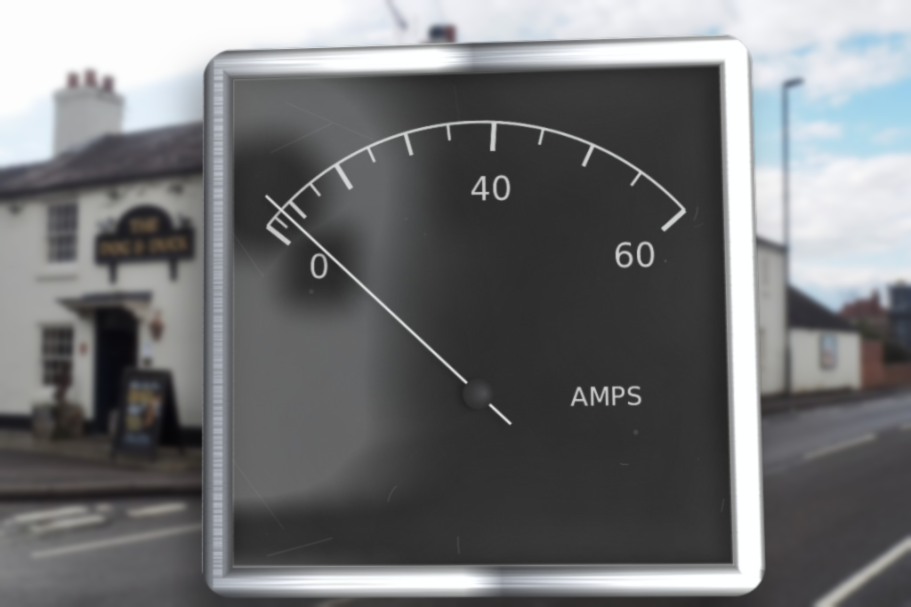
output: 7.5 A
